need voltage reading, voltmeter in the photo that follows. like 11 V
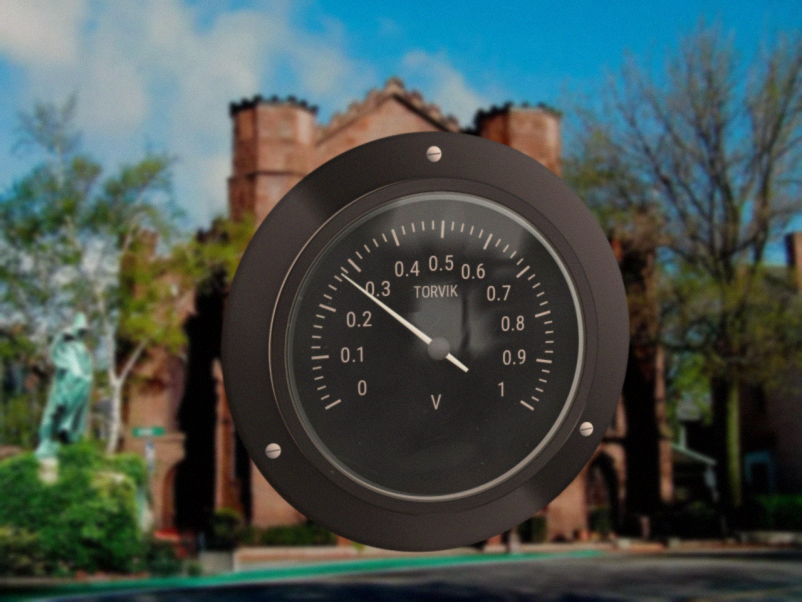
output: 0.27 V
